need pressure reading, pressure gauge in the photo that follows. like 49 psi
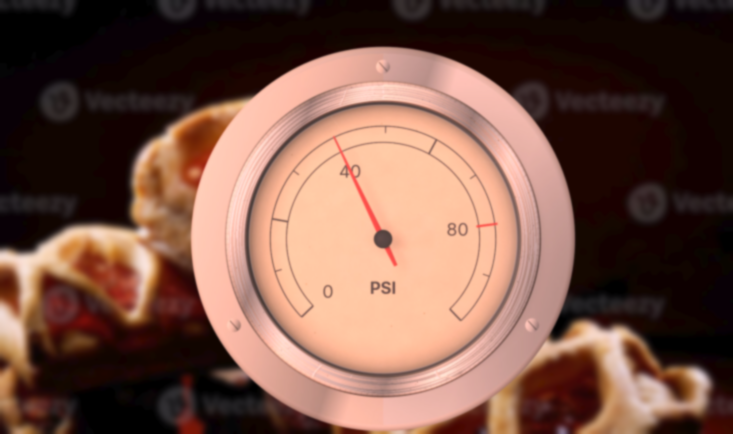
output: 40 psi
